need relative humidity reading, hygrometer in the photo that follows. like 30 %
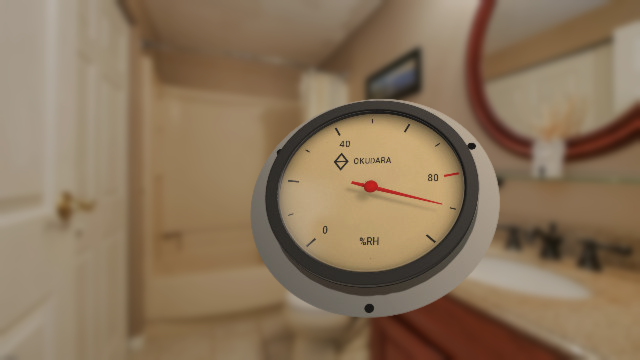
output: 90 %
